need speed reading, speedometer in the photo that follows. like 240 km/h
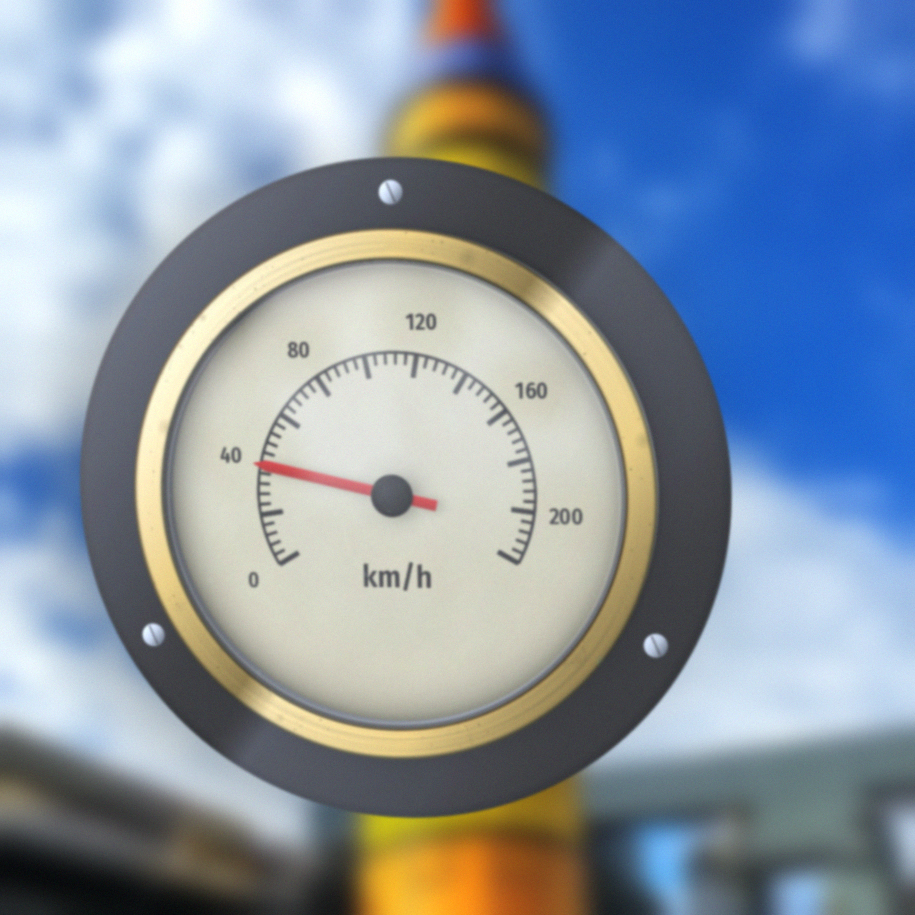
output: 40 km/h
